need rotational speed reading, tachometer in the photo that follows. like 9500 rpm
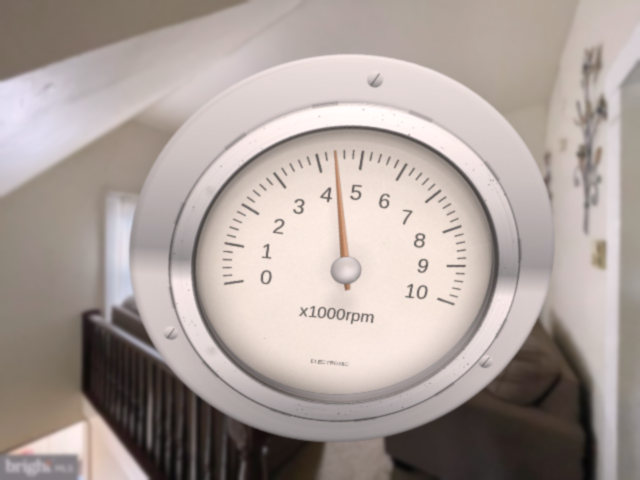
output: 4400 rpm
